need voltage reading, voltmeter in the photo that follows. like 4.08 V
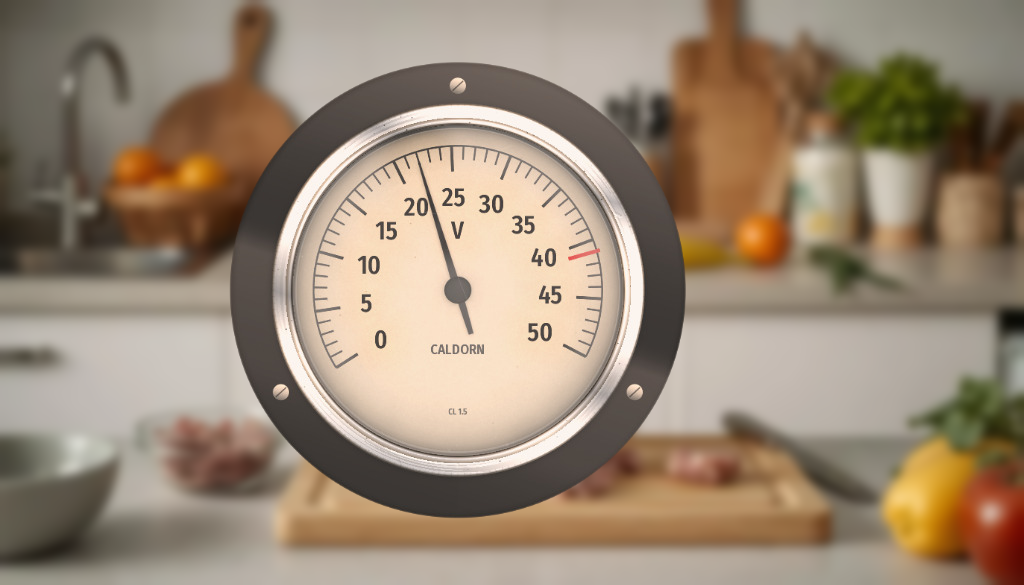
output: 22 V
